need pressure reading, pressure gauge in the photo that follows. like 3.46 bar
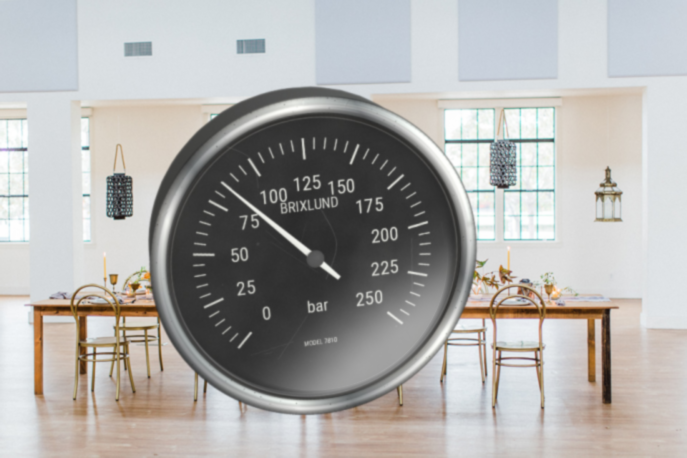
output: 85 bar
